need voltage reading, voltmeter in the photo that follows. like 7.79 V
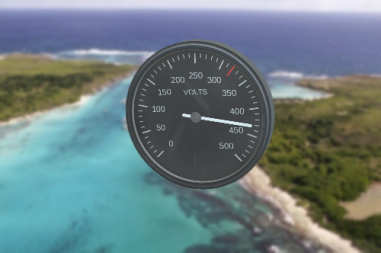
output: 430 V
